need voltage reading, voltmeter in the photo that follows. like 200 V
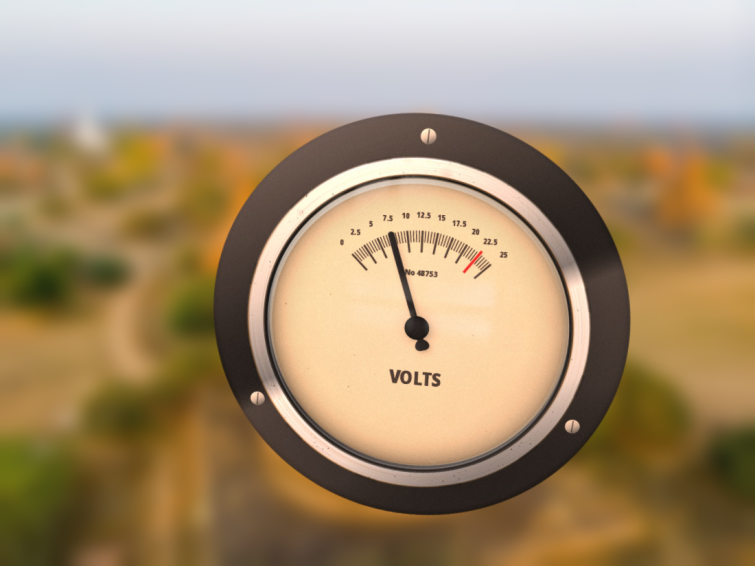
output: 7.5 V
